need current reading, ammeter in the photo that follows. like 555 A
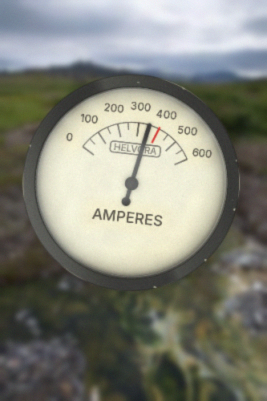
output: 350 A
